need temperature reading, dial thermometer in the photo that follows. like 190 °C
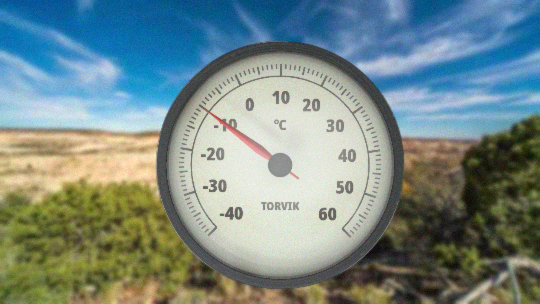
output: -10 °C
